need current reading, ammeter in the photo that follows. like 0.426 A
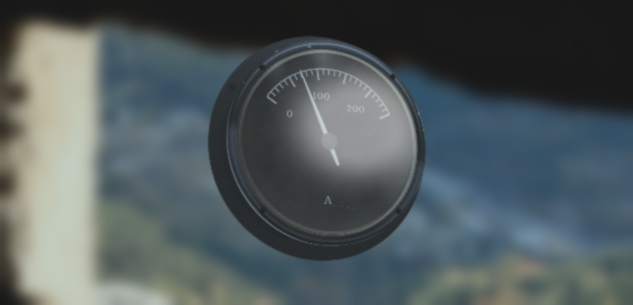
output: 70 A
